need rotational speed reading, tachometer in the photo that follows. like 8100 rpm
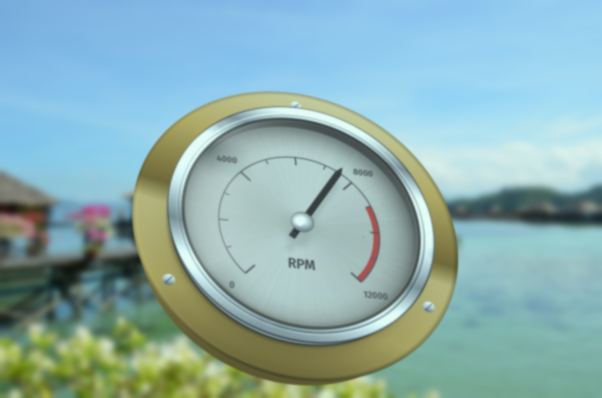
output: 7500 rpm
